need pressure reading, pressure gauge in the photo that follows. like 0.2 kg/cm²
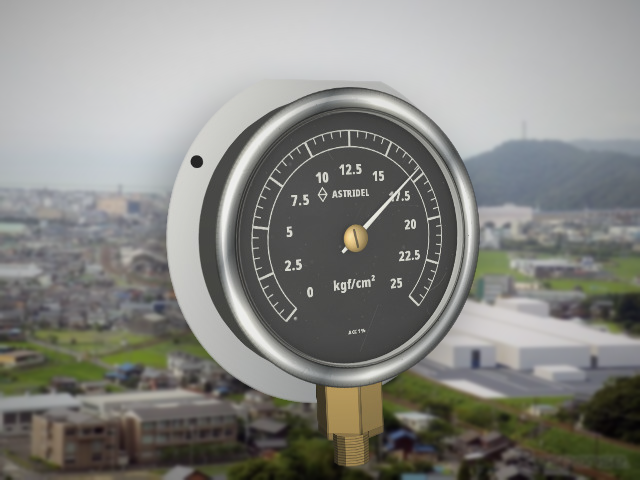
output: 17 kg/cm²
